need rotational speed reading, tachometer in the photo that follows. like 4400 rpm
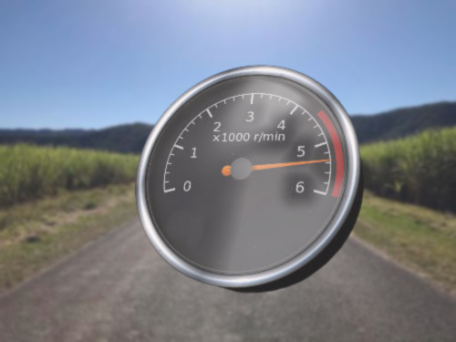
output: 5400 rpm
